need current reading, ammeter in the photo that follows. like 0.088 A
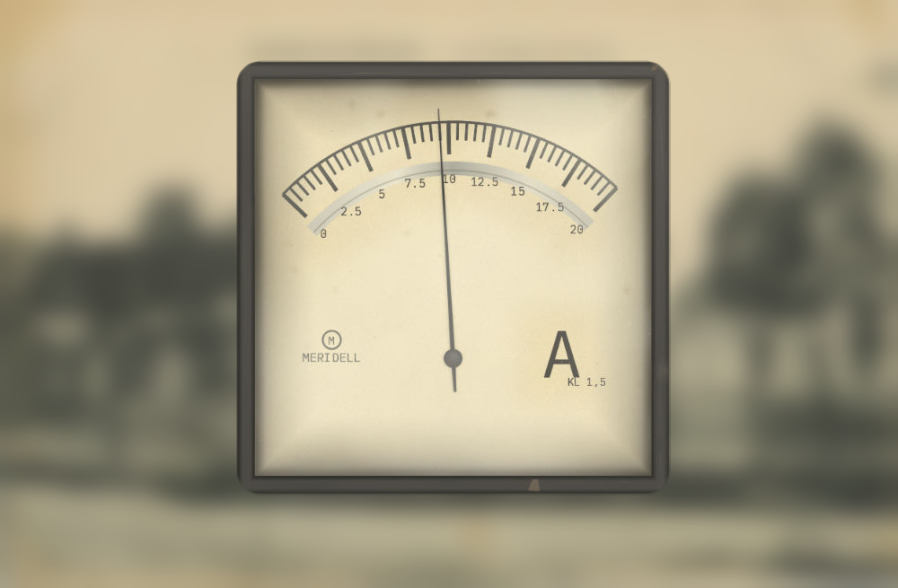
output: 9.5 A
